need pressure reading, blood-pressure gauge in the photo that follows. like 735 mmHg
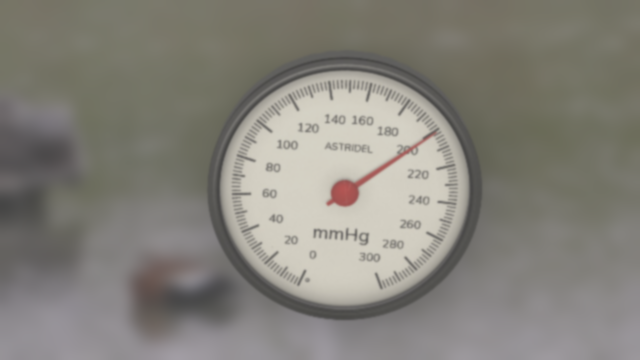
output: 200 mmHg
